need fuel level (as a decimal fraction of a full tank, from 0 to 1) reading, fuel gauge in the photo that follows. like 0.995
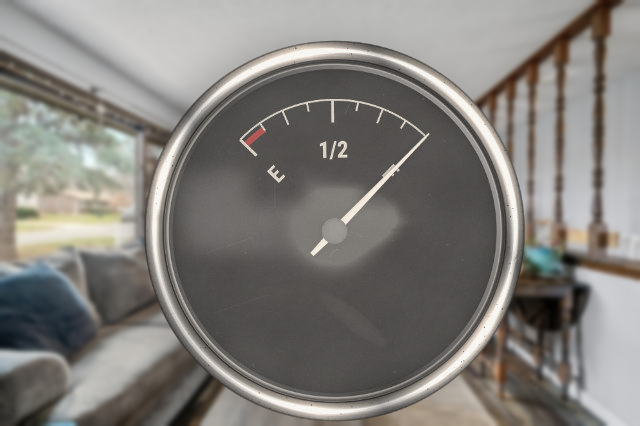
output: 1
